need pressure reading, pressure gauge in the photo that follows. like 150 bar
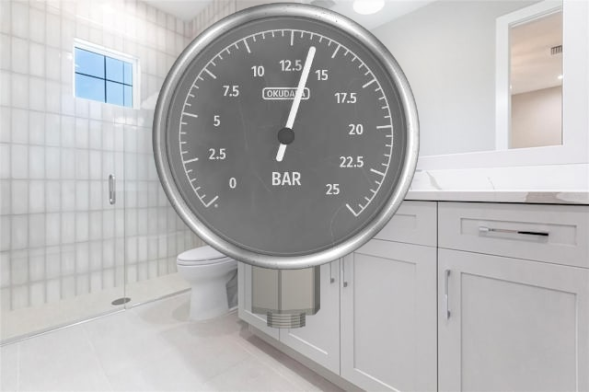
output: 13.75 bar
